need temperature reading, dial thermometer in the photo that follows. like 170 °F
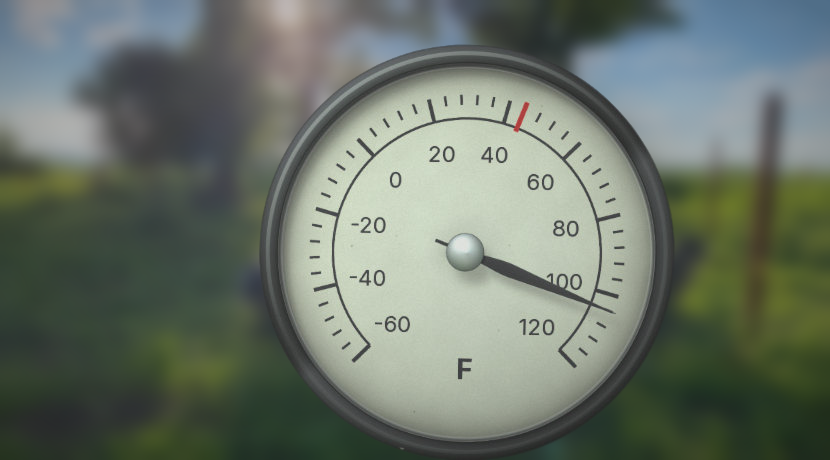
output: 104 °F
